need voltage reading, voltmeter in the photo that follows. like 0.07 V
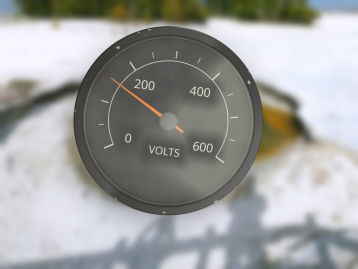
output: 150 V
